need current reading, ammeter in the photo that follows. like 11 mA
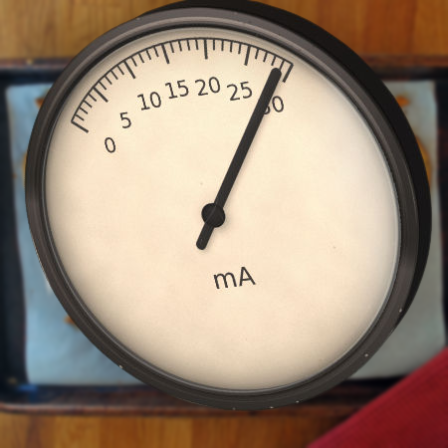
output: 29 mA
